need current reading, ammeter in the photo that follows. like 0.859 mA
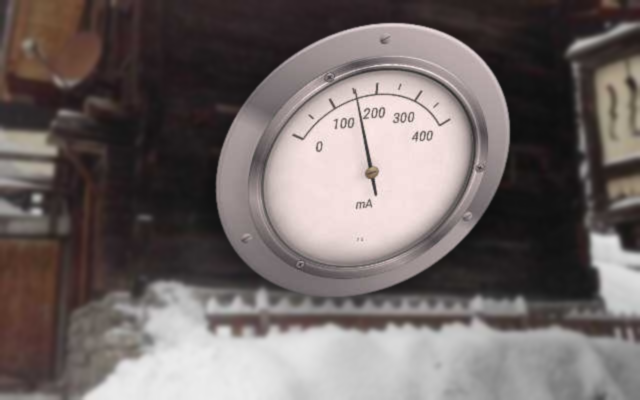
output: 150 mA
